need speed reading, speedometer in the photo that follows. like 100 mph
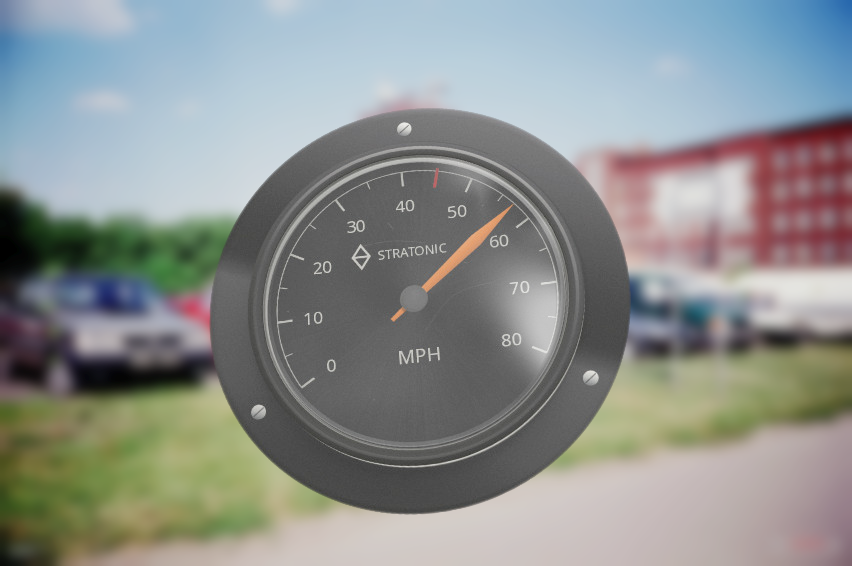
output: 57.5 mph
